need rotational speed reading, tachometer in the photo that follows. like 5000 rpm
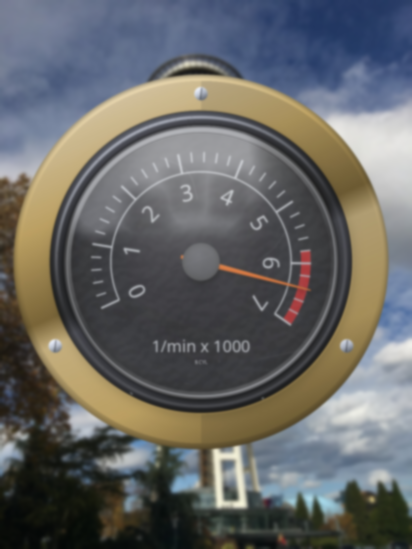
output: 6400 rpm
